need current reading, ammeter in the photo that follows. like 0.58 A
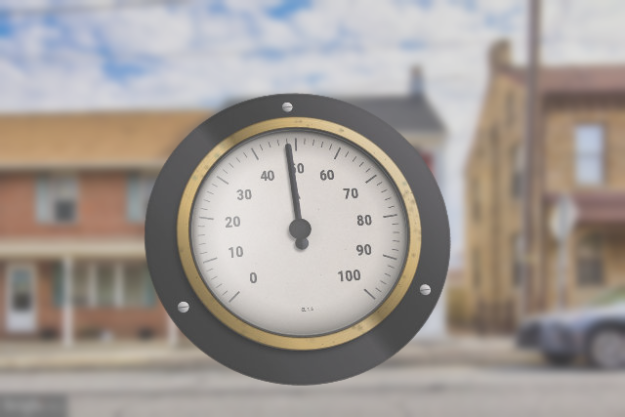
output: 48 A
